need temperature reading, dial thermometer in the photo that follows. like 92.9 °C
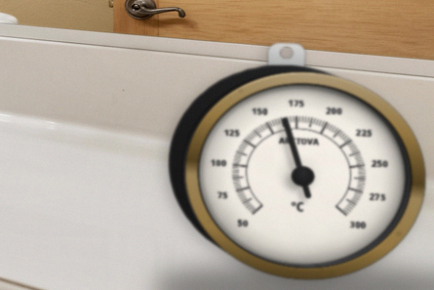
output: 162.5 °C
